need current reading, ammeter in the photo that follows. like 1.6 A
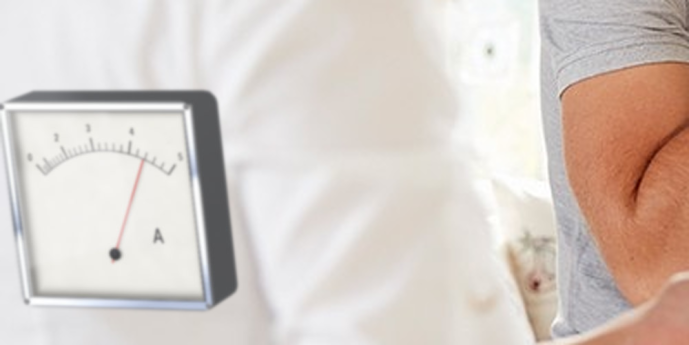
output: 4.4 A
